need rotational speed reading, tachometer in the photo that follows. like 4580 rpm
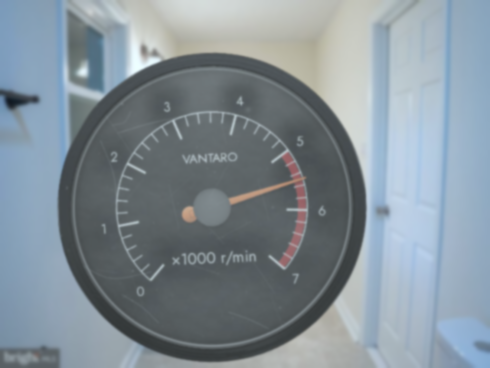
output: 5500 rpm
